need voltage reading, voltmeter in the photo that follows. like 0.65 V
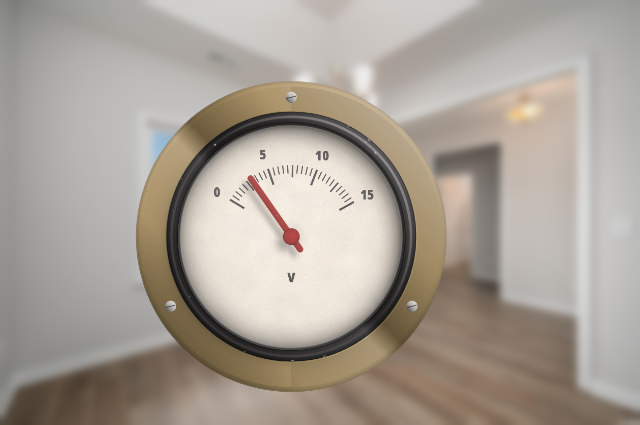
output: 3 V
